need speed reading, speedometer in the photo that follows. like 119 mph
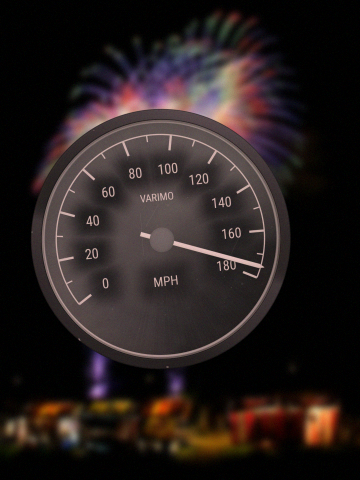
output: 175 mph
